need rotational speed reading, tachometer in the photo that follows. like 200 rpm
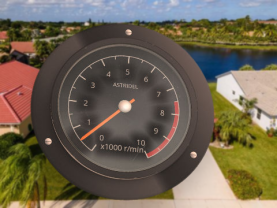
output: 500 rpm
